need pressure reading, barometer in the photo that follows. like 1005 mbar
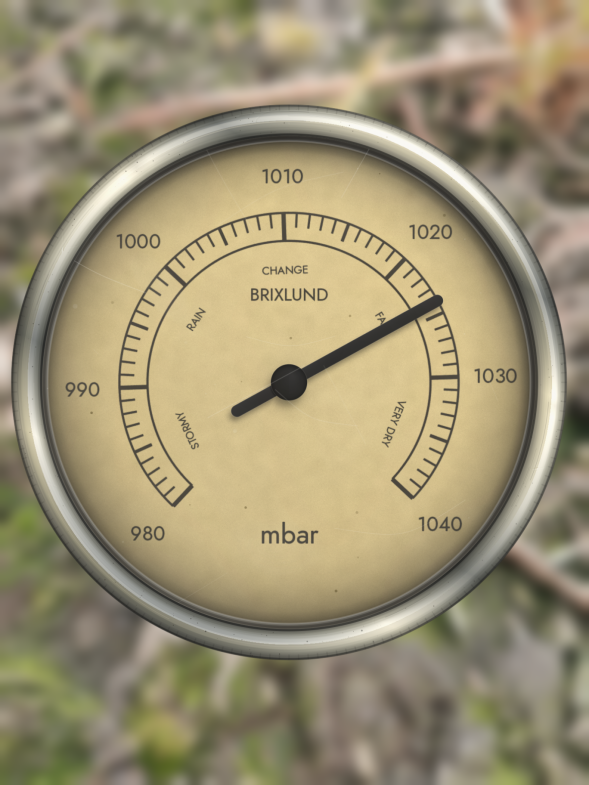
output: 1024 mbar
